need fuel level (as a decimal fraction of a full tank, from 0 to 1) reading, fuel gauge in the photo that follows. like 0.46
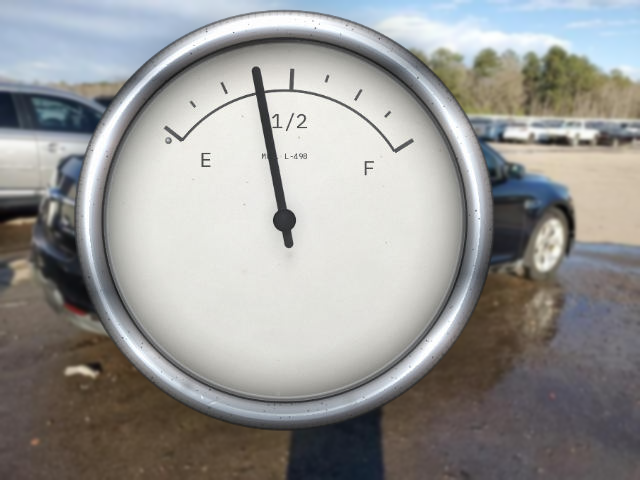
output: 0.375
